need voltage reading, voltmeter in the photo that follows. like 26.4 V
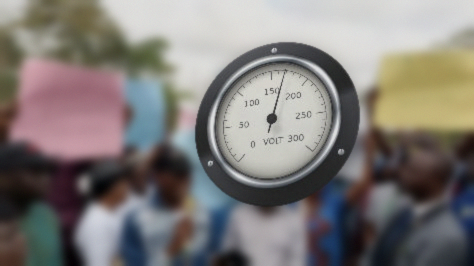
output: 170 V
